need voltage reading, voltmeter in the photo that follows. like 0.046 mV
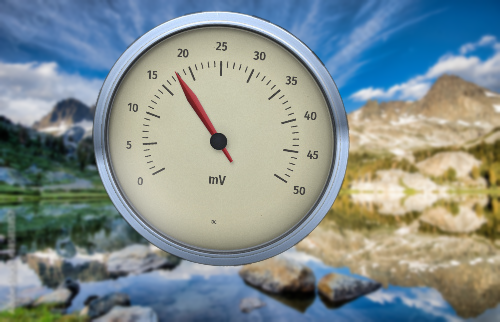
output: 18 mV
